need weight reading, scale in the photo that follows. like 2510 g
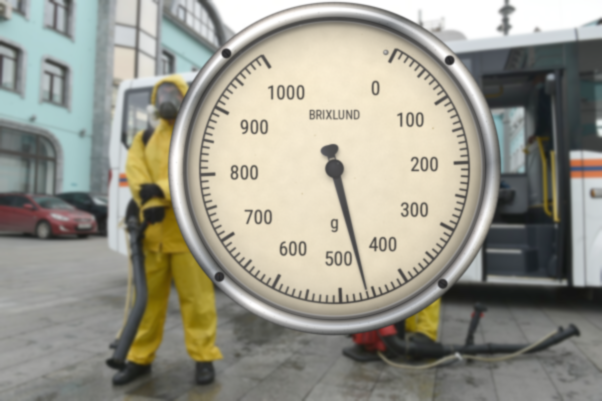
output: 460 g
